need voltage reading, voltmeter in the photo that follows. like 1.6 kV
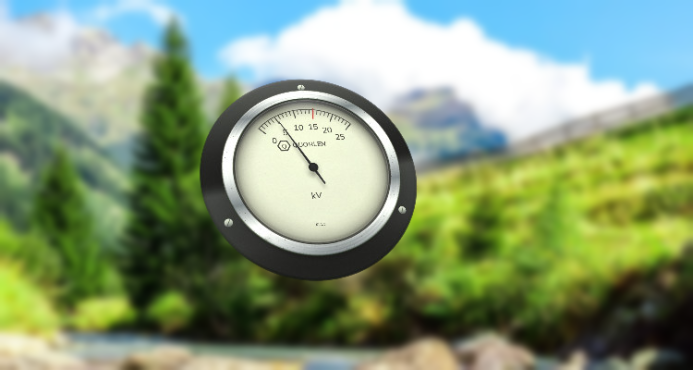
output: 5 kV
